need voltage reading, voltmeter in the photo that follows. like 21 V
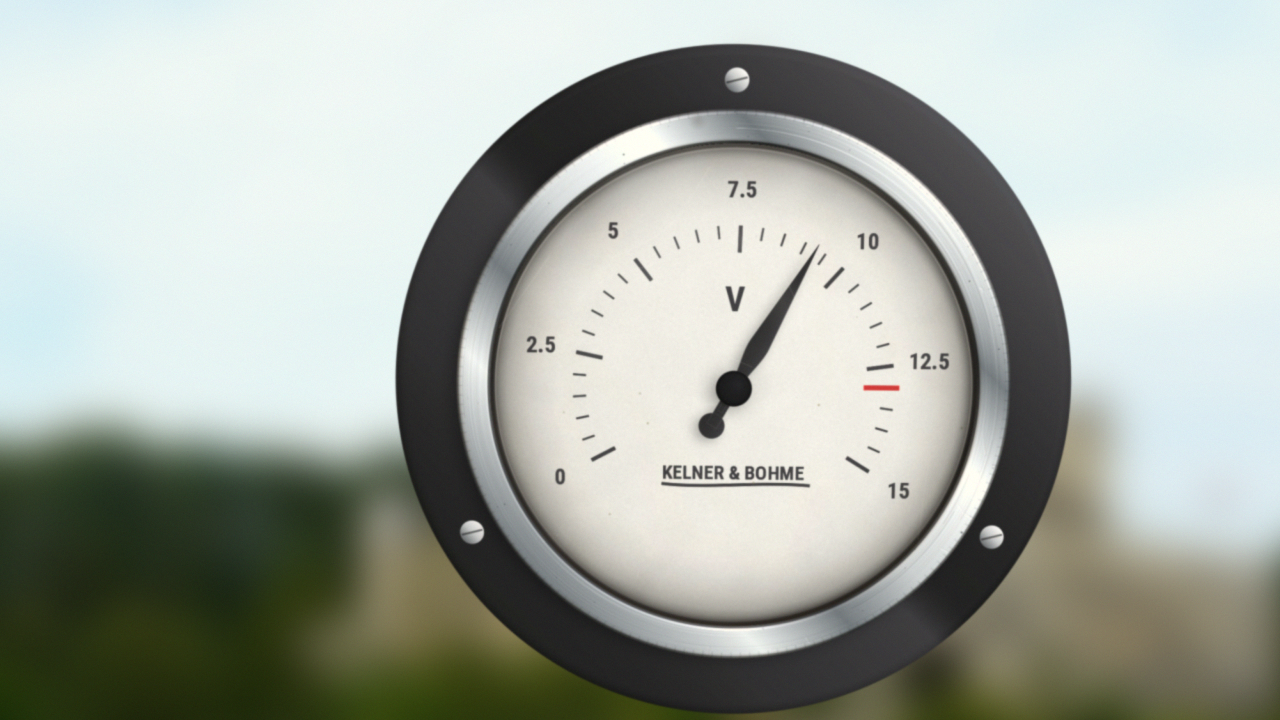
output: 9.25 V
